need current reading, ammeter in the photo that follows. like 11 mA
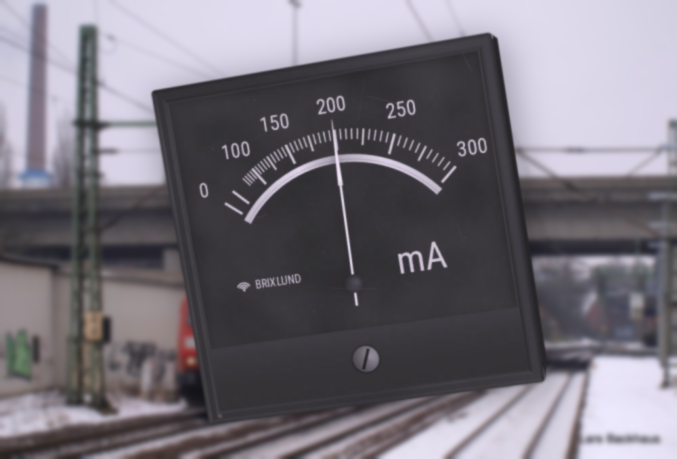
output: 200 mA
